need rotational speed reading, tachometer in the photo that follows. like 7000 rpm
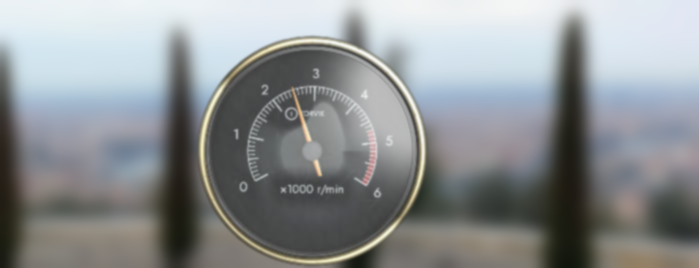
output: 2500 rpm
